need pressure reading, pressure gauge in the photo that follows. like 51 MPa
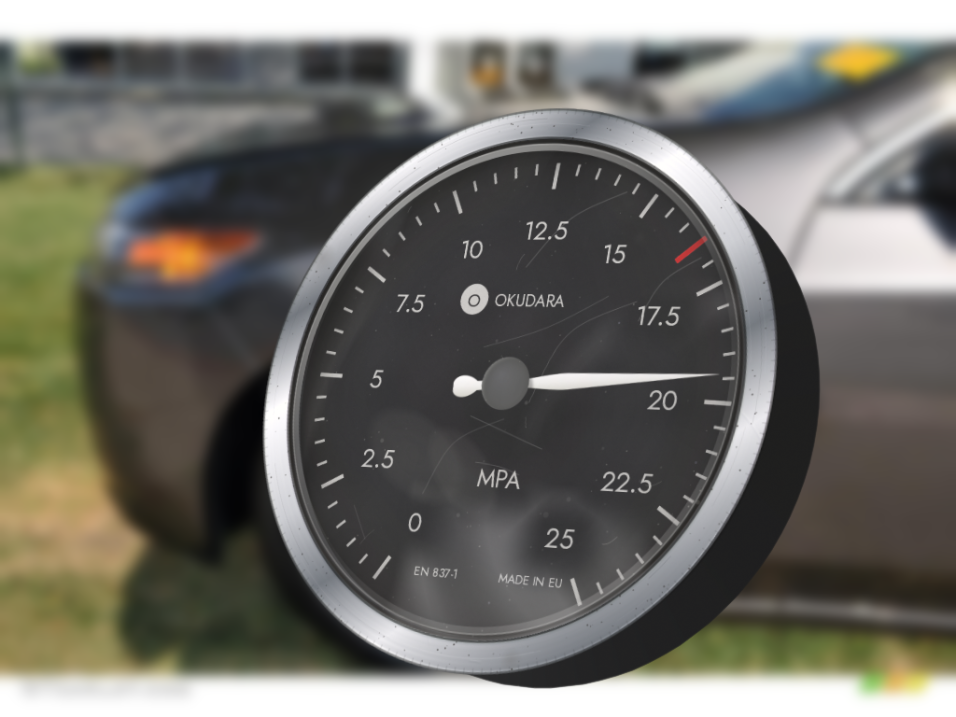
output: 19.5 MPa
